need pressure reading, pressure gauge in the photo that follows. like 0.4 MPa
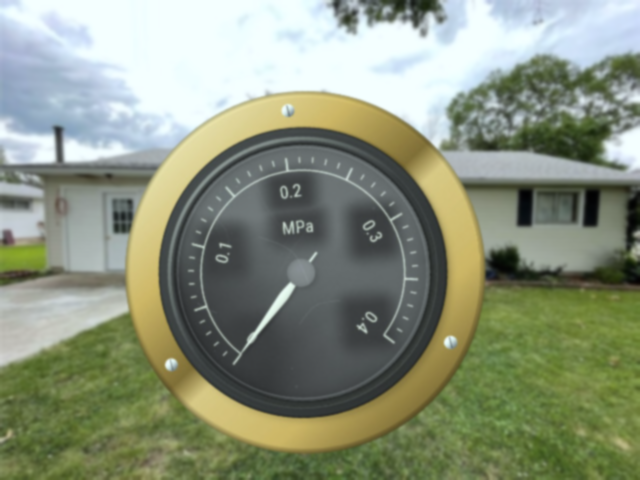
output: 0 MPa
